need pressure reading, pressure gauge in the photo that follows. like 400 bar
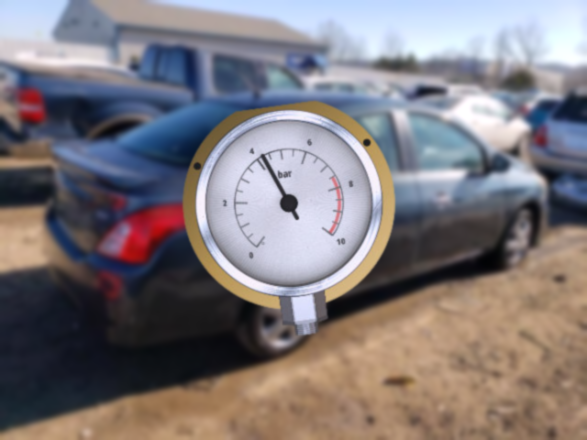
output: 4.25 bar
